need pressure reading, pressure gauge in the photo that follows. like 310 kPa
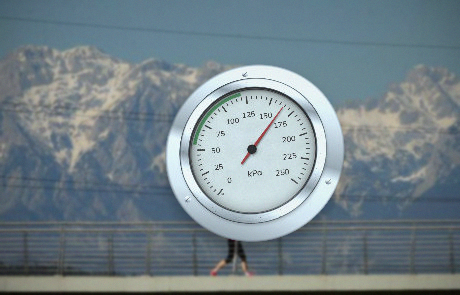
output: 165 kPa
